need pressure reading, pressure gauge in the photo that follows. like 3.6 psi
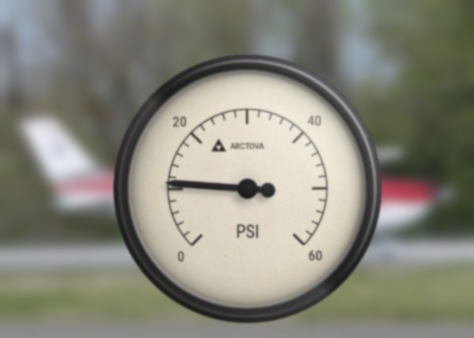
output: 11 psi
